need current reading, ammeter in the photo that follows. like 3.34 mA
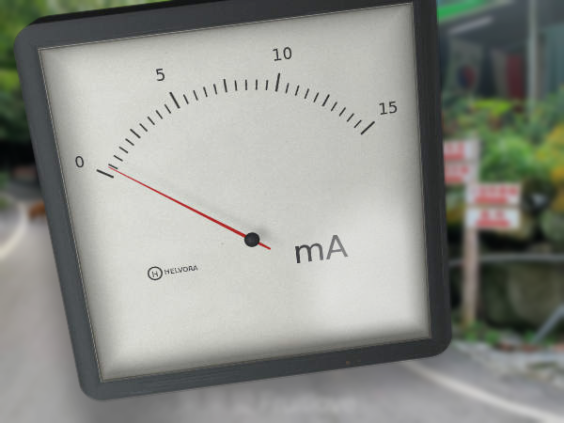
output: 0.5 mA
